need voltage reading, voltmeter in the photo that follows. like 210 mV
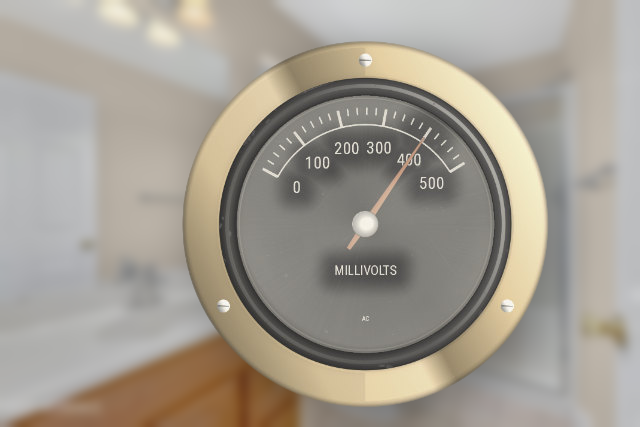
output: 400 mV
